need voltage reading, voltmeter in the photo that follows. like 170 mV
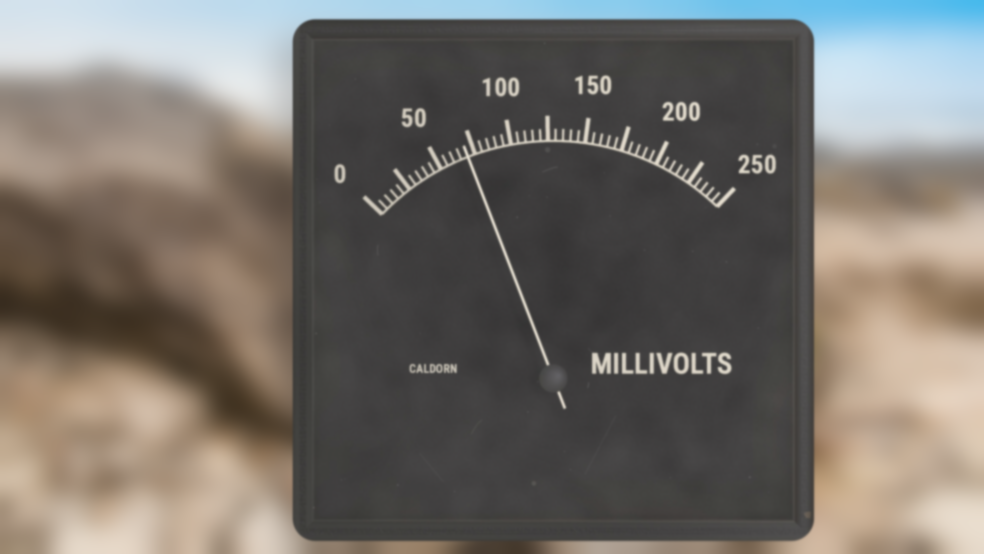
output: 70 mV
